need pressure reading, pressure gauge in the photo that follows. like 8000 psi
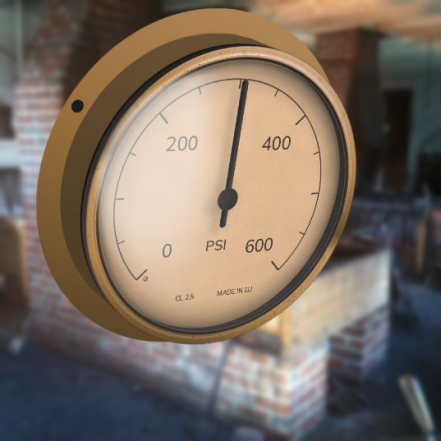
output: 300 psi
